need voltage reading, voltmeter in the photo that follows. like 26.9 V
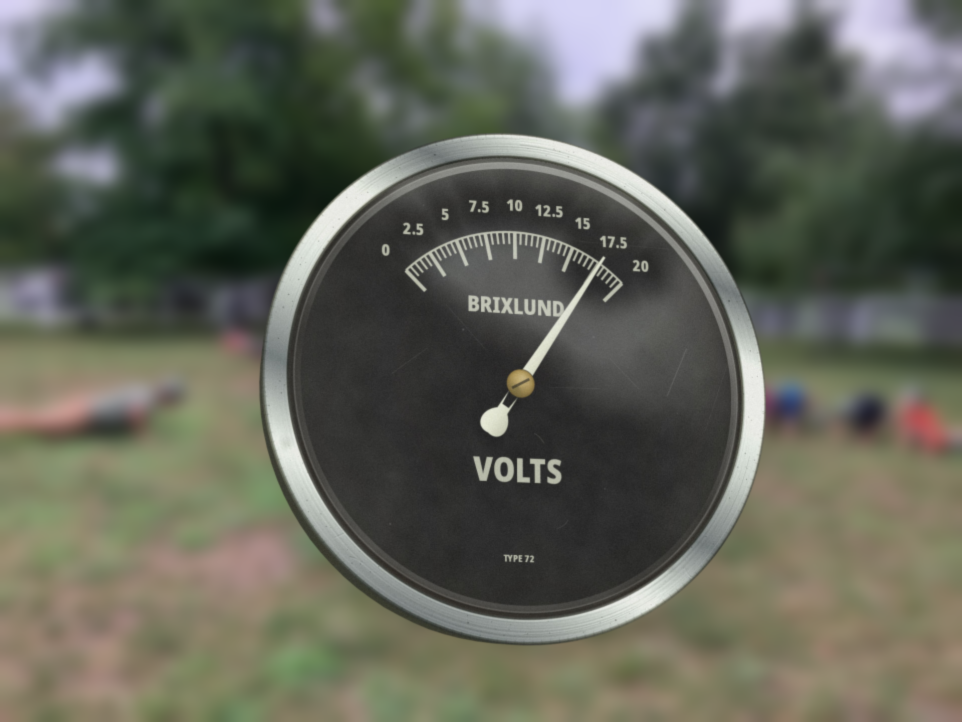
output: 17.5 V
